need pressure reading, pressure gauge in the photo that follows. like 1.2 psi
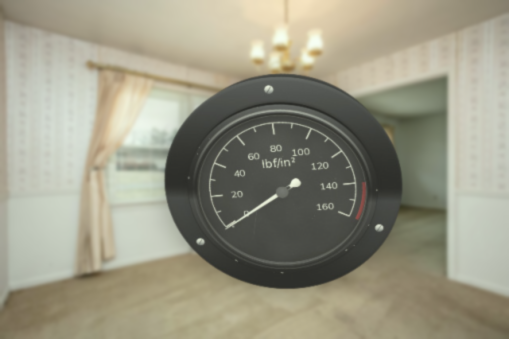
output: 0 psi
